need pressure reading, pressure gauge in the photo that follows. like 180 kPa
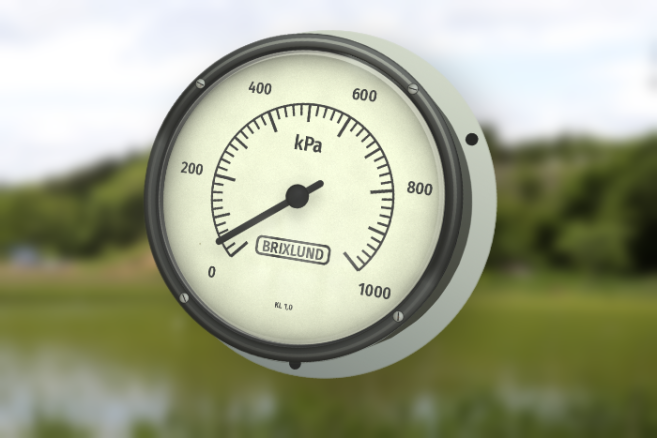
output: 40 kPa
